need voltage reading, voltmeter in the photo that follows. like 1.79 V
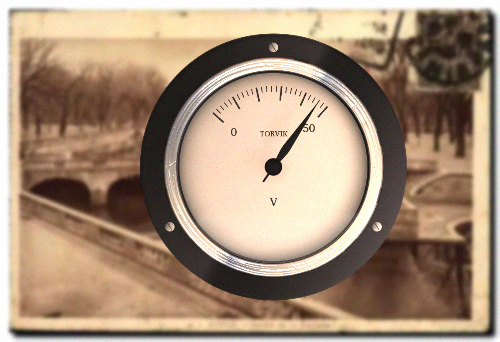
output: 46 V
